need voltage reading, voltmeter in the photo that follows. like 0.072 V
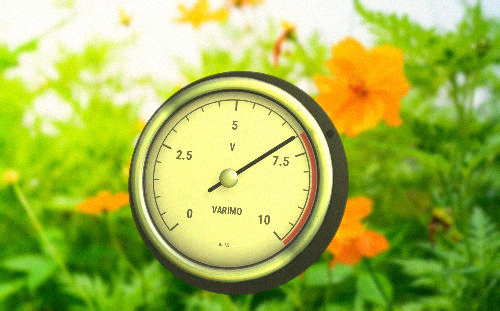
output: 7 V
